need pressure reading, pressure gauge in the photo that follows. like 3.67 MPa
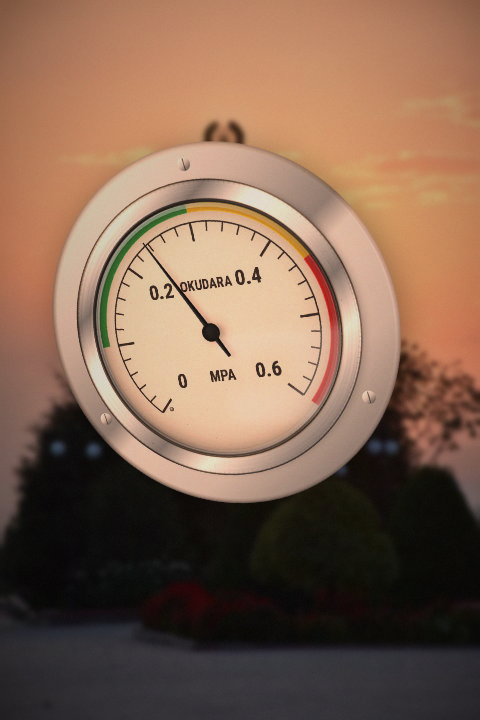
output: 0.24 MPa
